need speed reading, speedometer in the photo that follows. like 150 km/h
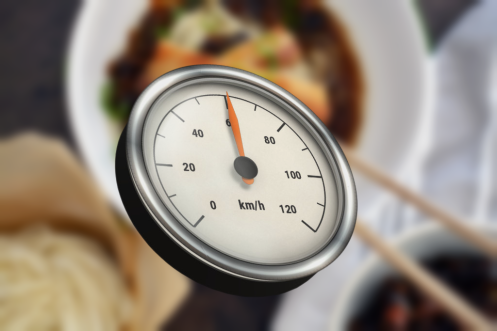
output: 60 km/h
